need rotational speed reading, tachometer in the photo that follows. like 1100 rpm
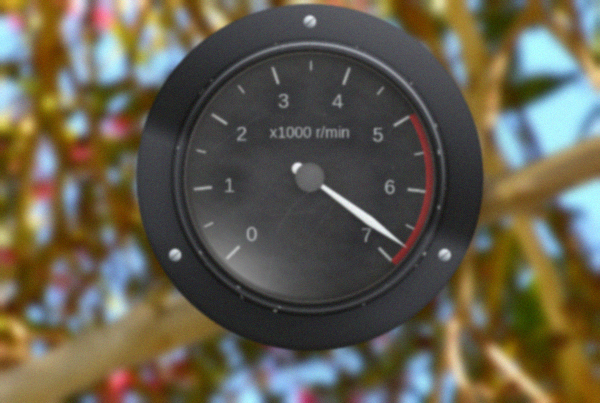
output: 6750 rpm
